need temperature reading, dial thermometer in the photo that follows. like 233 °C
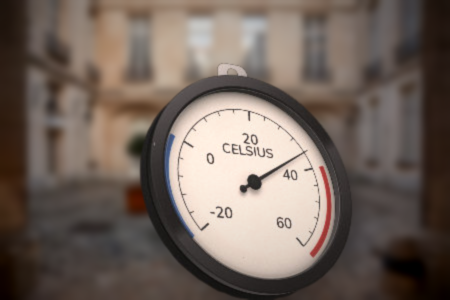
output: 36 °C
